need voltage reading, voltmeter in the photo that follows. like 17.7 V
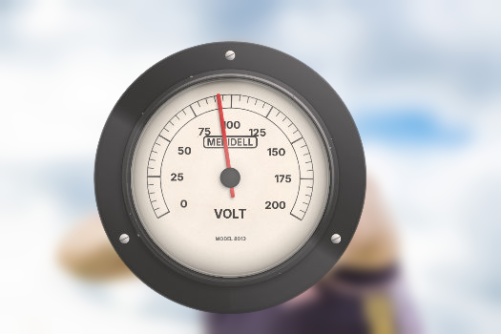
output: 92.5 V
